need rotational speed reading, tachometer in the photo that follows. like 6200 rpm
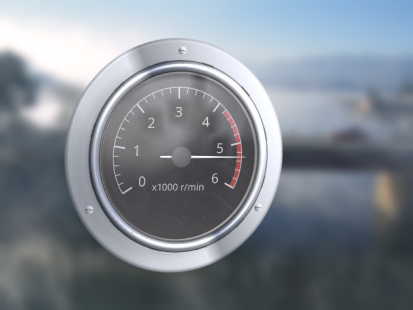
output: 5300 rpm
